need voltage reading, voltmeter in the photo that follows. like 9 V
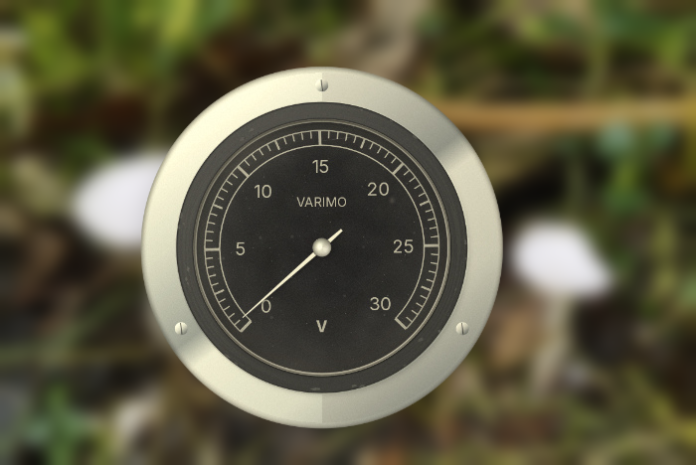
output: 0.5 V
